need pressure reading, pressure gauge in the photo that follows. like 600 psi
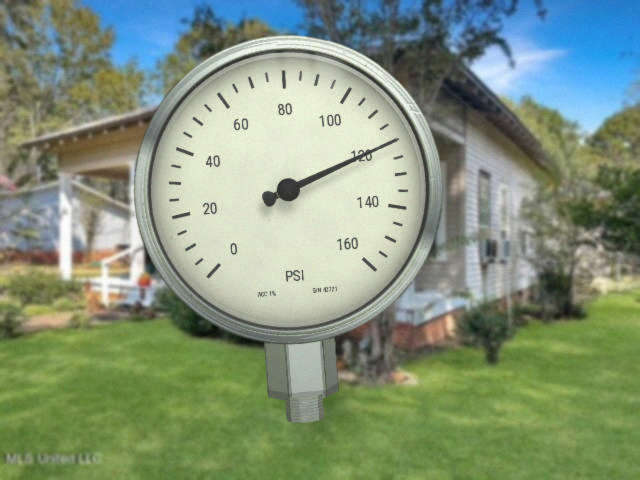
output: 120 psi
